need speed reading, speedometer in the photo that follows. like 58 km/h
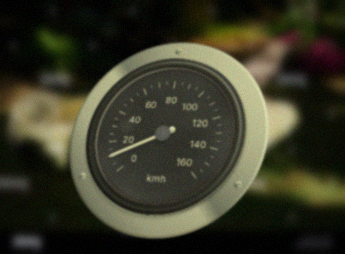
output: 10 km/h
